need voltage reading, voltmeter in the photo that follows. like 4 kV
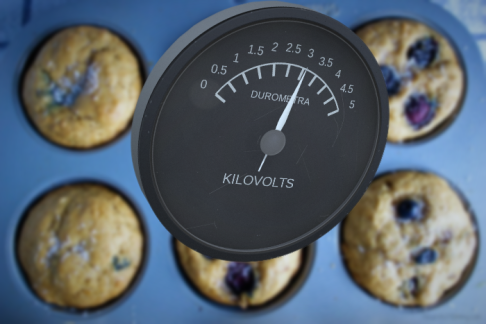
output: 3 kV
